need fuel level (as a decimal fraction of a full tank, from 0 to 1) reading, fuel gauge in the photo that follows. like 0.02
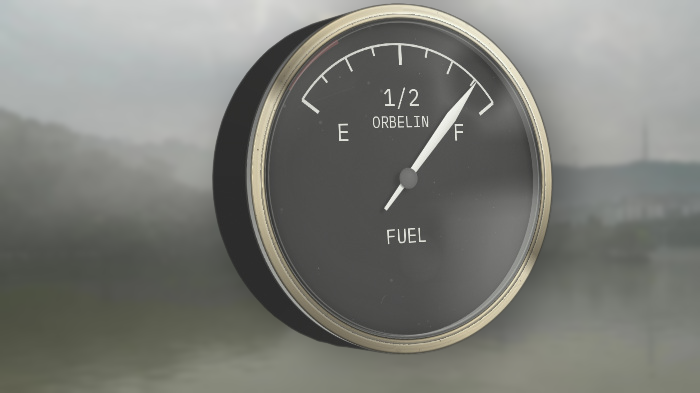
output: 0.875
